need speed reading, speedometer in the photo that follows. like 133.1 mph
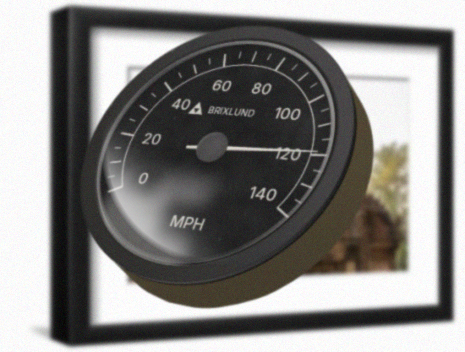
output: 120 mph
